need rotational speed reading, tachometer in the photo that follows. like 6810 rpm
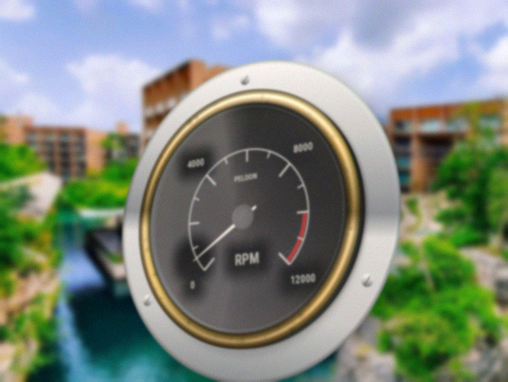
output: 500 rpm
